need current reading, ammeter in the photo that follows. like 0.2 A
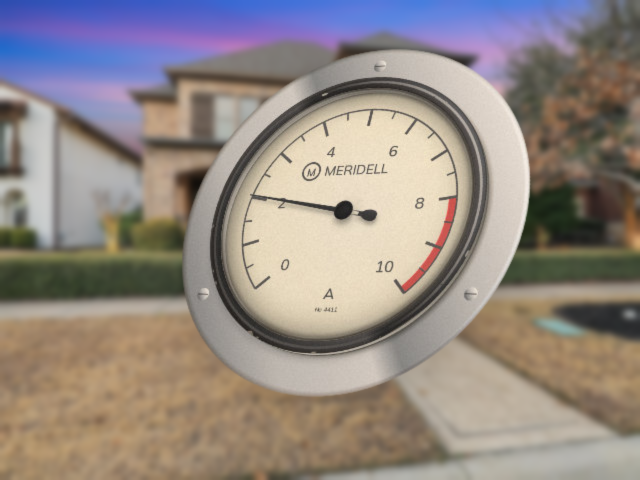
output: 2 A
